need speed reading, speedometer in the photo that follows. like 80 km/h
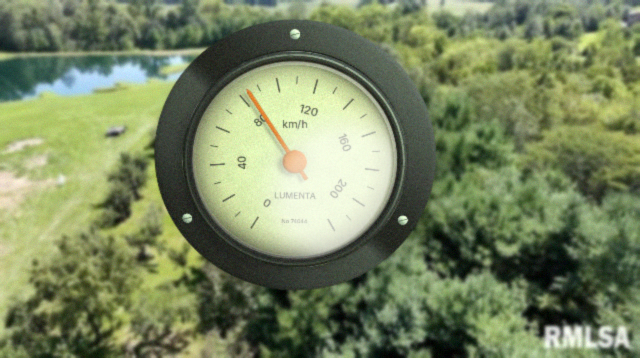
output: 85 km/h
